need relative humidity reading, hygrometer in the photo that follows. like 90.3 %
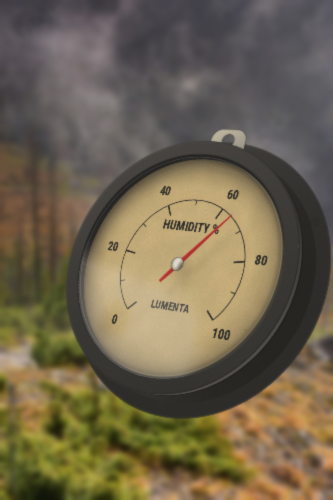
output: 65 %
